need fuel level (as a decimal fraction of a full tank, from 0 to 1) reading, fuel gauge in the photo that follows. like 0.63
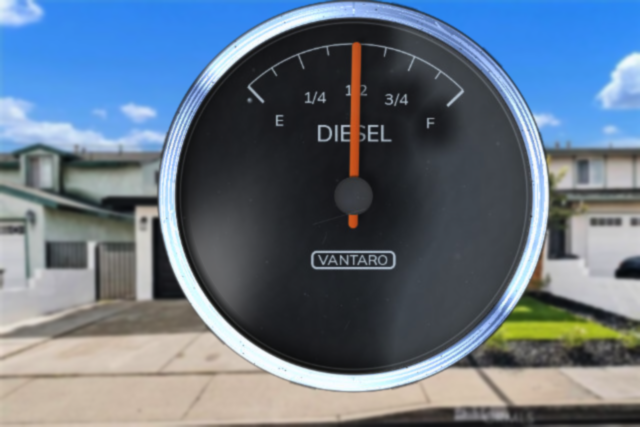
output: 0.5
